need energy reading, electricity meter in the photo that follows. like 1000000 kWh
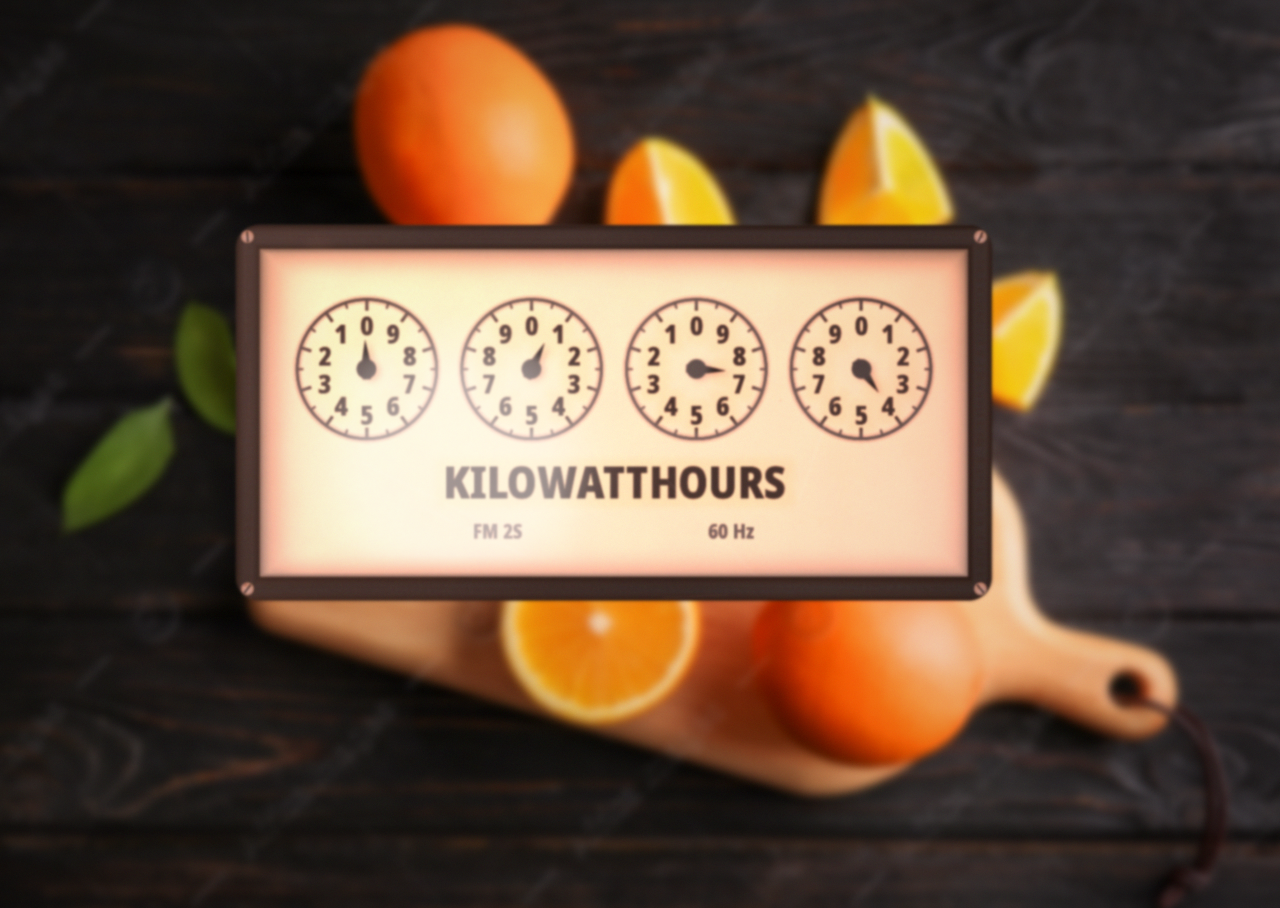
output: 74 kWh
